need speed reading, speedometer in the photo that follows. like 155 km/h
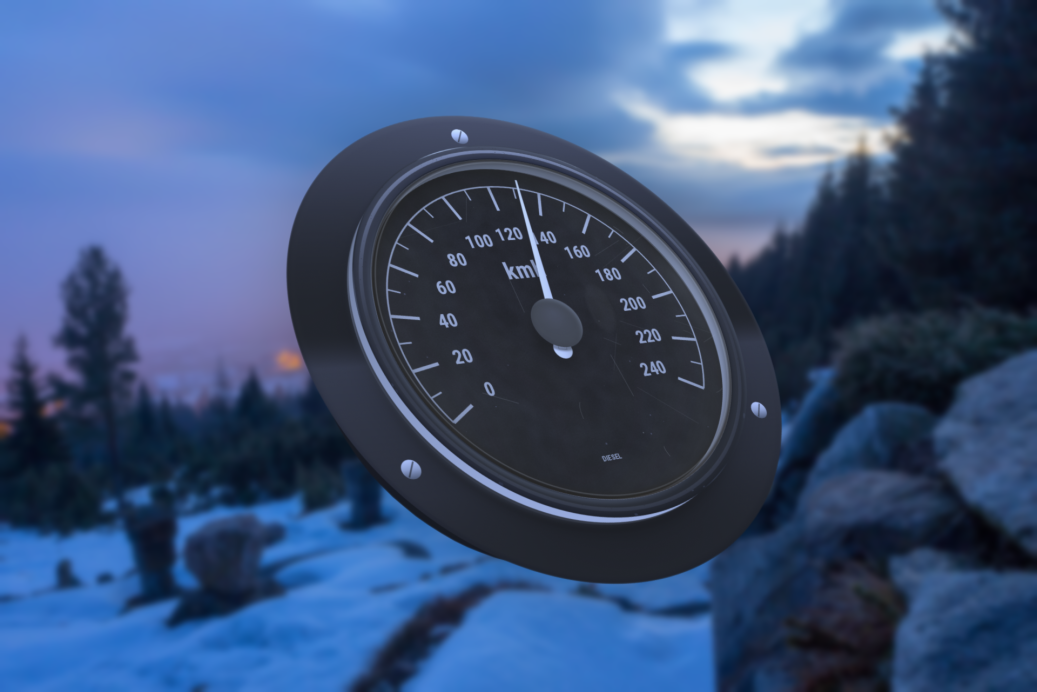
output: 130 km/h
